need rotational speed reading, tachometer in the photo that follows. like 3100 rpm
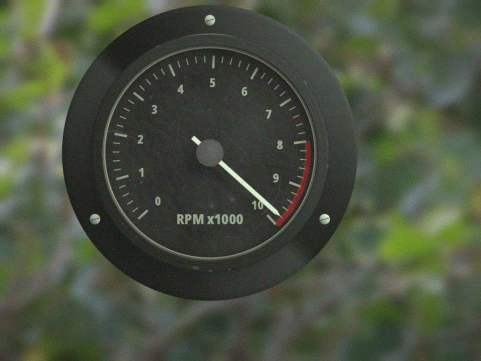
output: 9800 rpm
